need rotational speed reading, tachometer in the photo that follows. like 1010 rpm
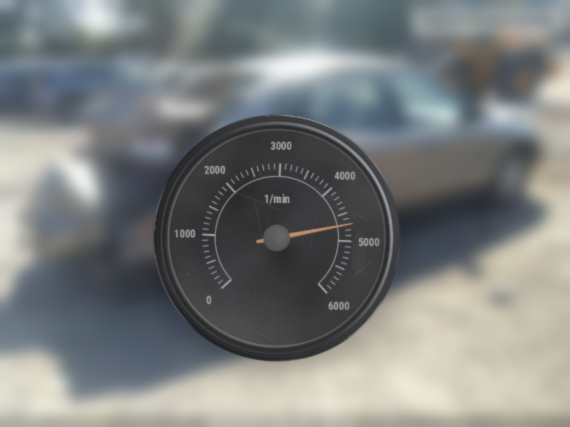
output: 4700 rpm
